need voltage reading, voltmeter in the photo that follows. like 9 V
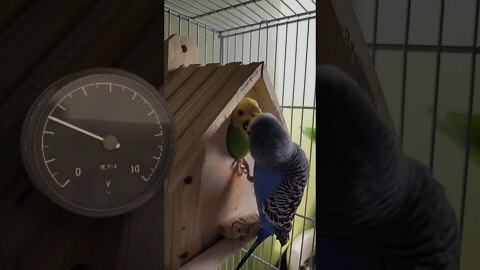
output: 2.5 V
